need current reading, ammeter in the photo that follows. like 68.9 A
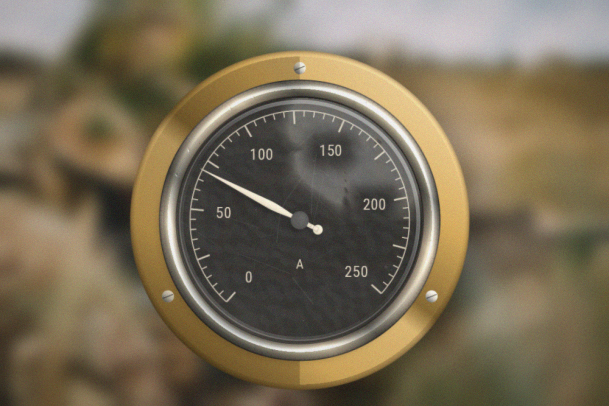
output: 70 A
